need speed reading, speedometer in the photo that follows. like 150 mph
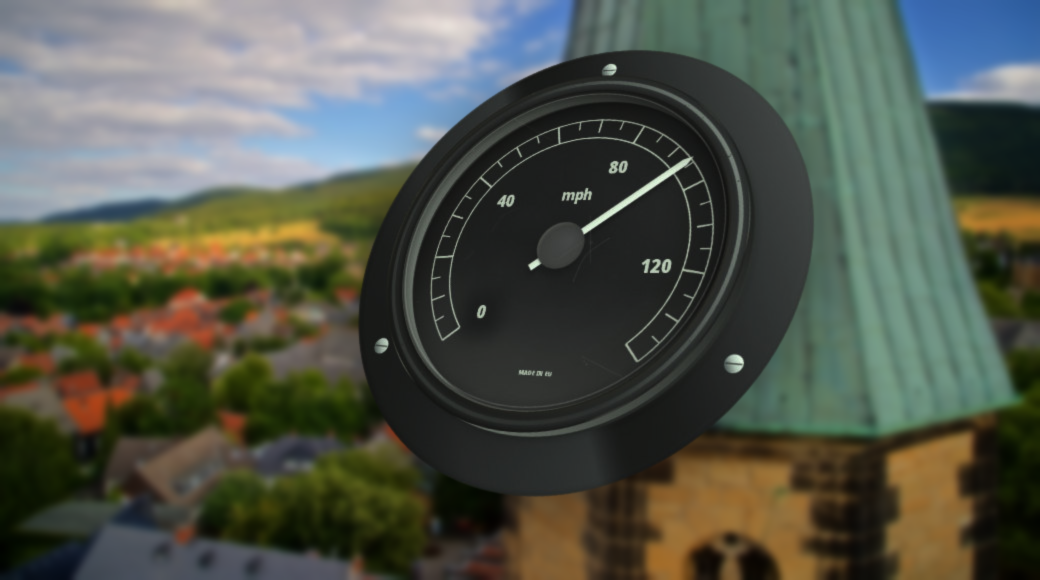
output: 95 mph
